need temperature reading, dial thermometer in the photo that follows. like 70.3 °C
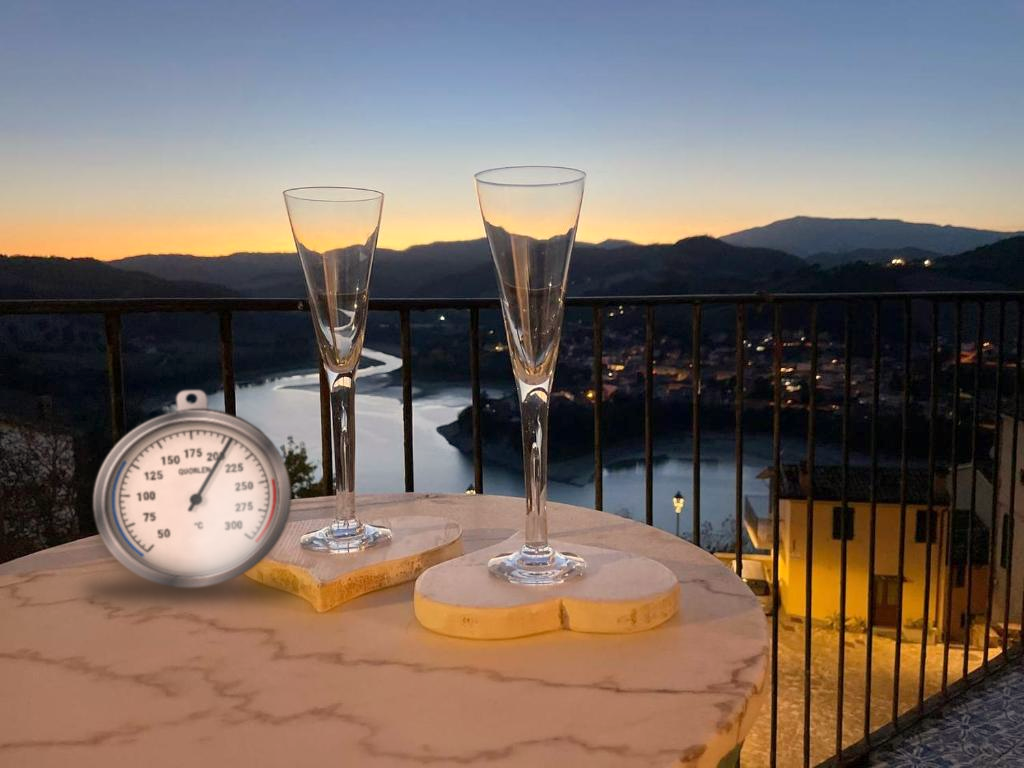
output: 205 °C
